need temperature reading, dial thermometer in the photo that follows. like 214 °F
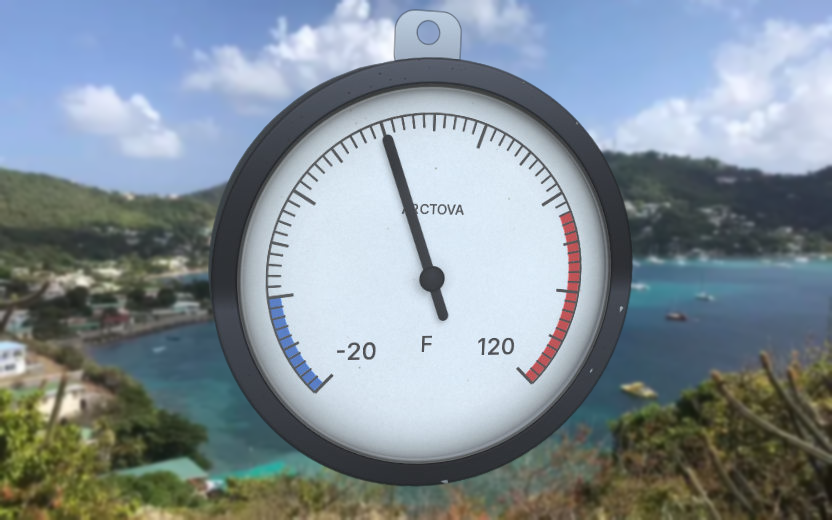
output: 40 °F
